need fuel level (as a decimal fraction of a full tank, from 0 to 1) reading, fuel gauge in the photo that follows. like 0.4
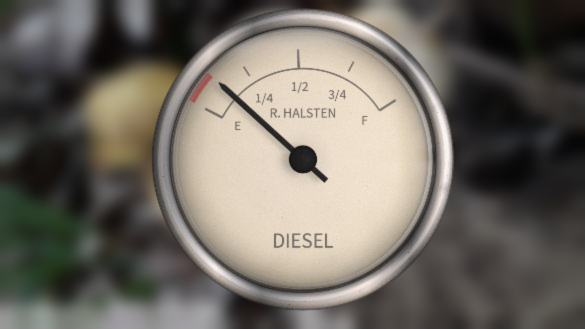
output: 0.125
